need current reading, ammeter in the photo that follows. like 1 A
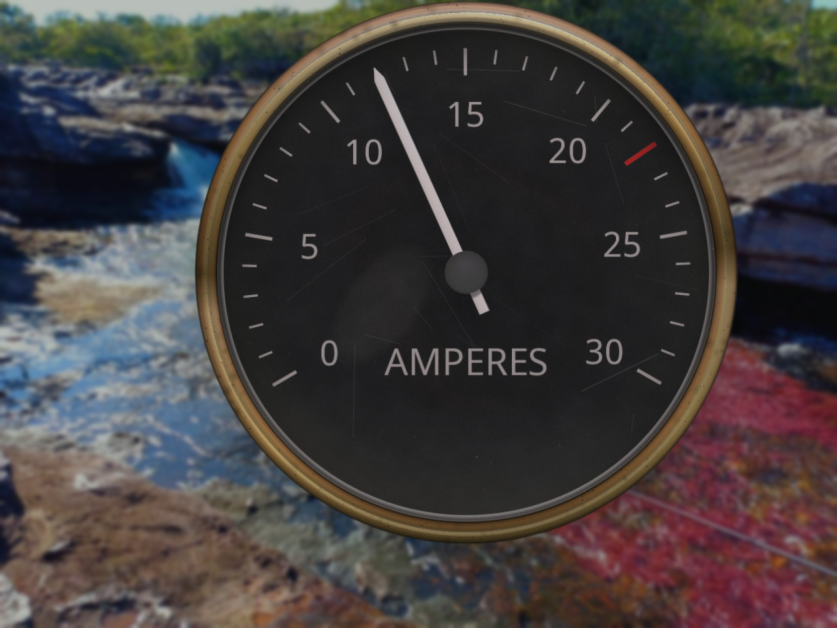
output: 12 A
